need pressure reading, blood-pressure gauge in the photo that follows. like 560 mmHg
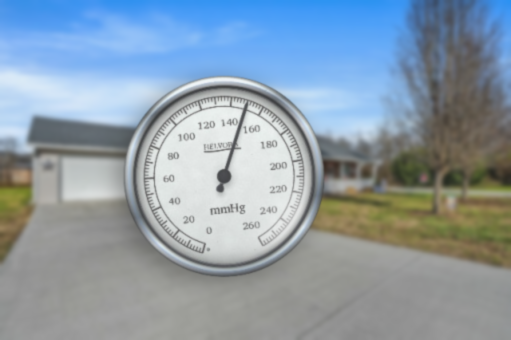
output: 150 mmHg
